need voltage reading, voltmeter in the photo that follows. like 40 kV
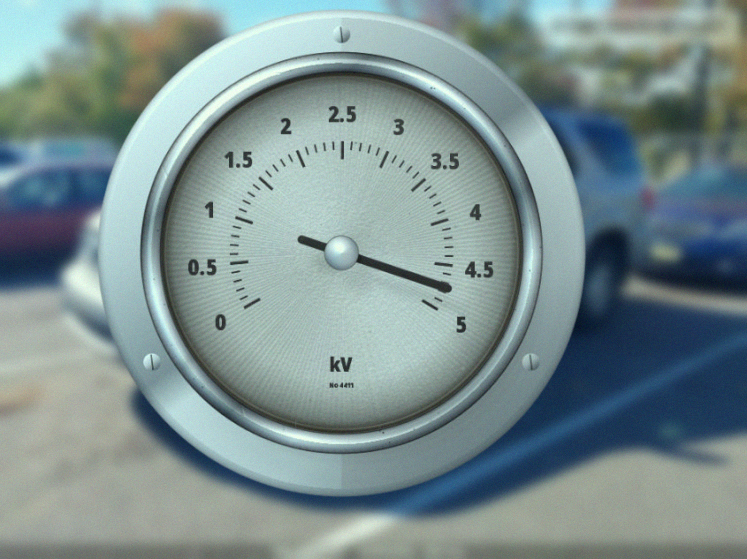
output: 4.75 kV
